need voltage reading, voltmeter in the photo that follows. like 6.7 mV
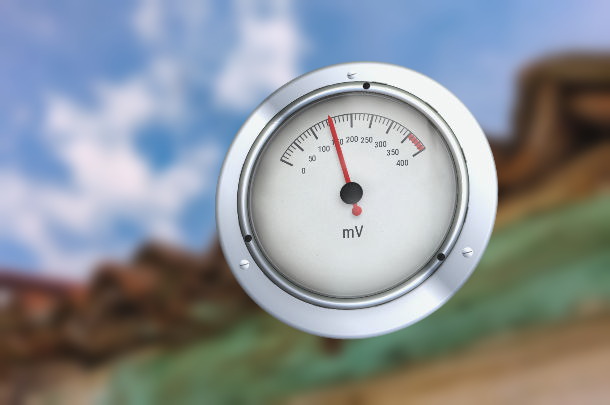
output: 150 mV
